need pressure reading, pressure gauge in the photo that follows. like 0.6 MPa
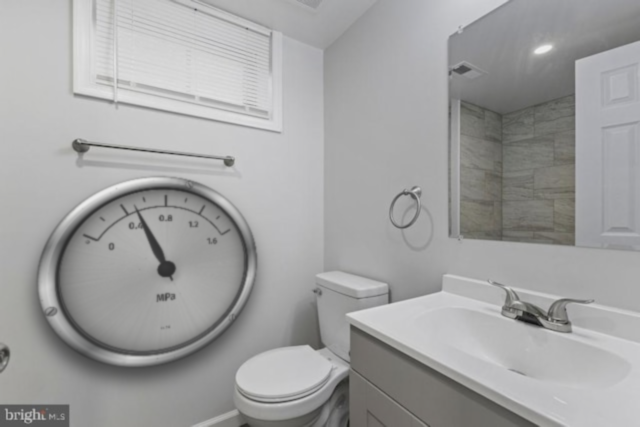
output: 0.5 MPa
